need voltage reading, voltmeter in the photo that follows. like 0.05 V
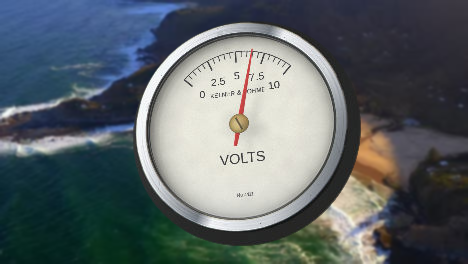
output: 6.5 V
